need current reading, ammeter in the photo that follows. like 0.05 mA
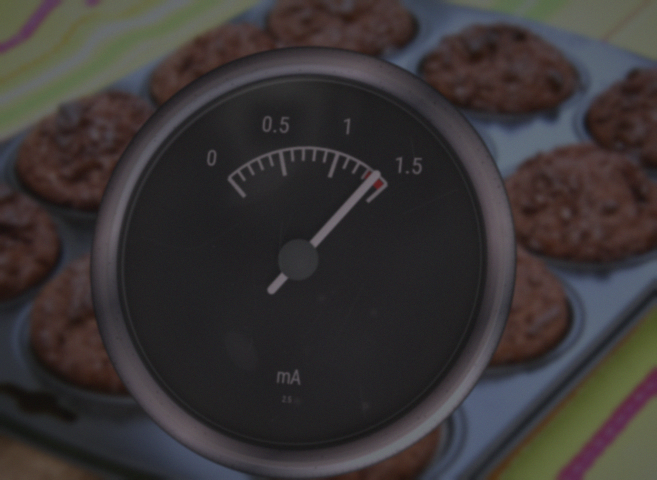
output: 1.4 mA
